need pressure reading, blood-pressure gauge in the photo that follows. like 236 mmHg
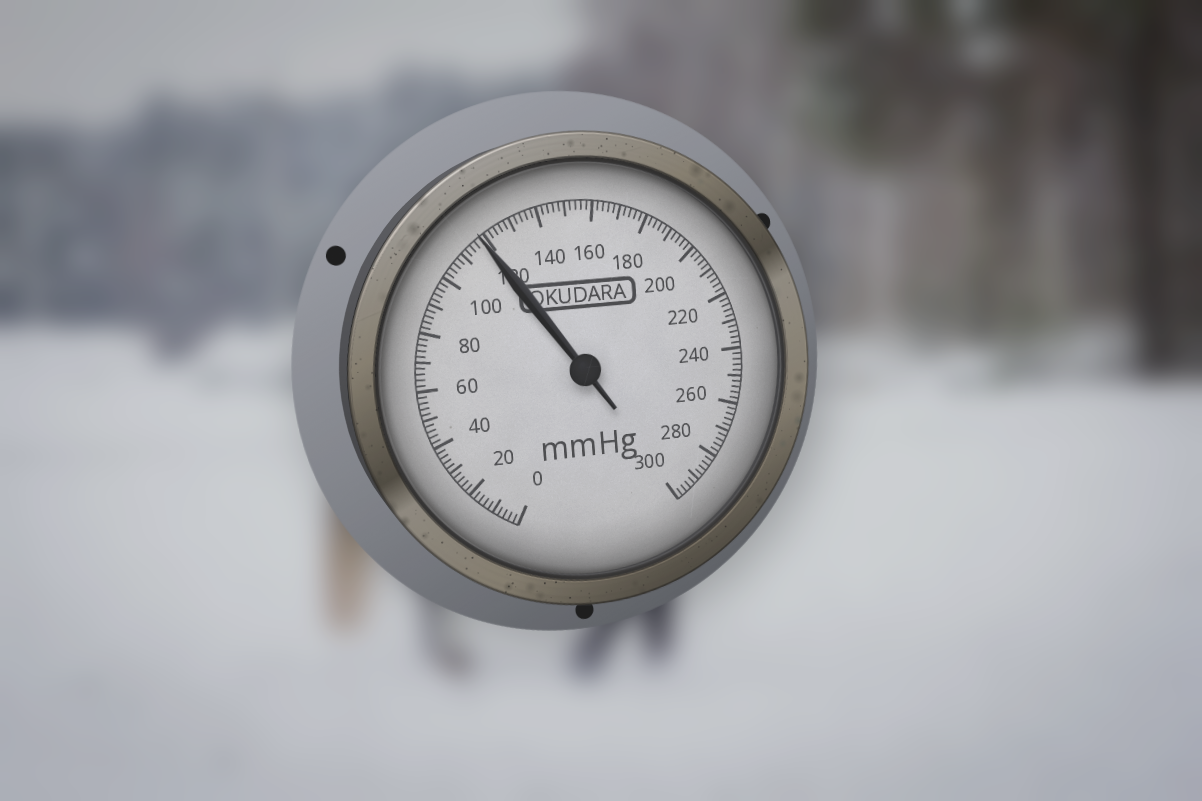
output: 118 mmHg
